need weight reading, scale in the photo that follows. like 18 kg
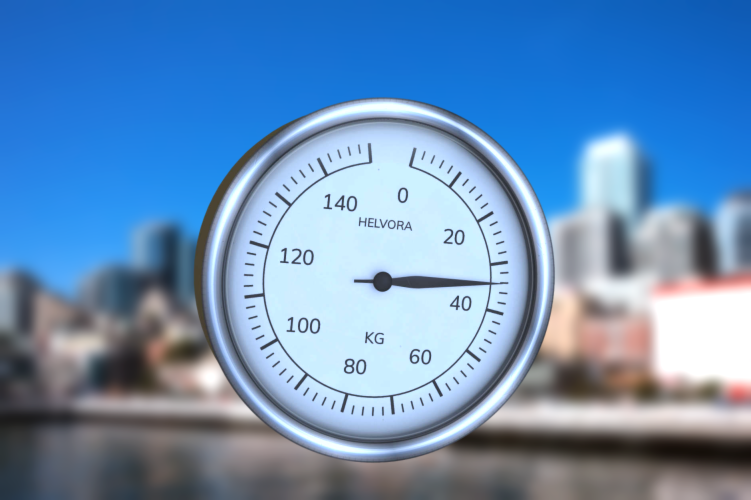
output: 34 kg
